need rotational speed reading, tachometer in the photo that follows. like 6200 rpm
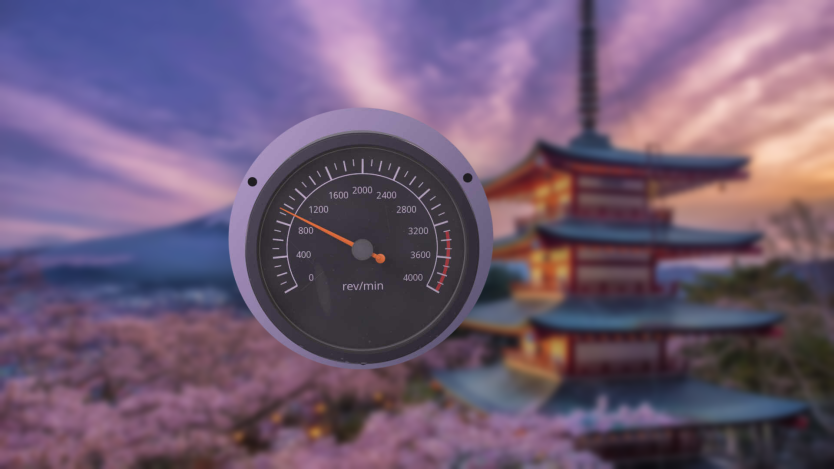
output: 950 rpm
